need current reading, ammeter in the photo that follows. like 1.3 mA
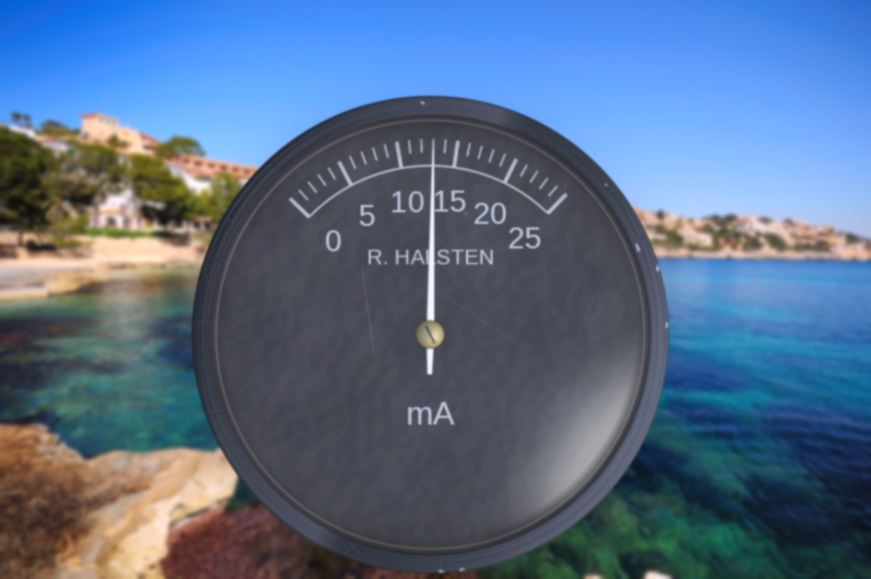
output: 13 mA
